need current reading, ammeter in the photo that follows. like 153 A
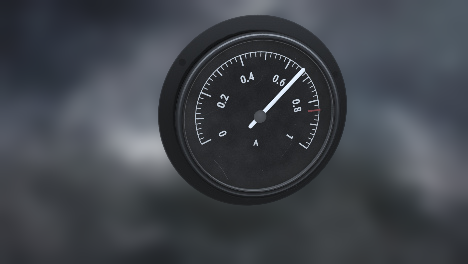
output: 0.66 A
